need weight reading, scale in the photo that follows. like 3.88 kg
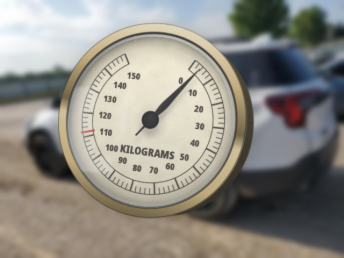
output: 4 kg
